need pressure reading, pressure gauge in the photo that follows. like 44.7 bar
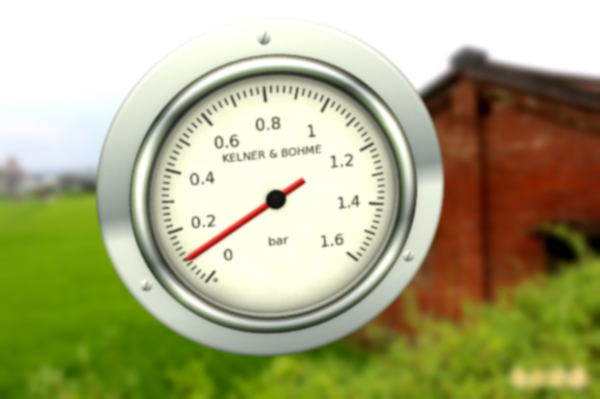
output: 0.1 bar
